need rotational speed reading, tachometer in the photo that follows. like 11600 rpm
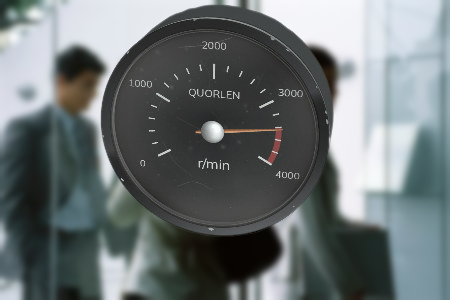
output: 3400 rpm
